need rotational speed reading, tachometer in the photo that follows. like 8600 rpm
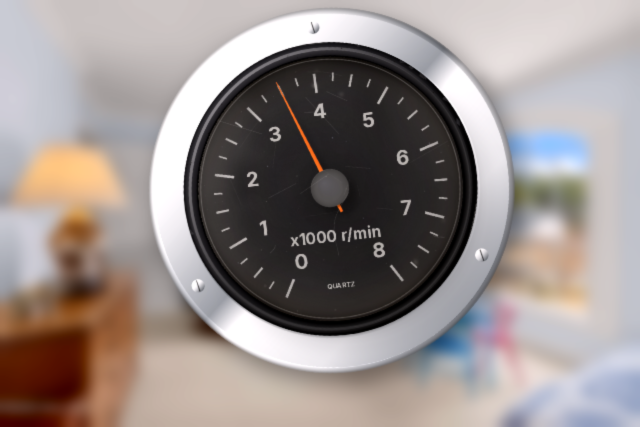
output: 3500 rpm
